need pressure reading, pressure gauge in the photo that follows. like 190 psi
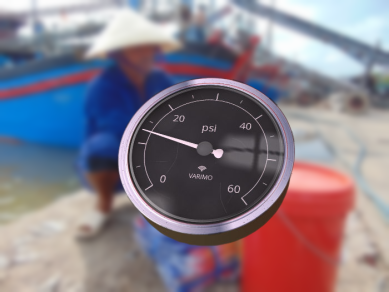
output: 12.5 psi
